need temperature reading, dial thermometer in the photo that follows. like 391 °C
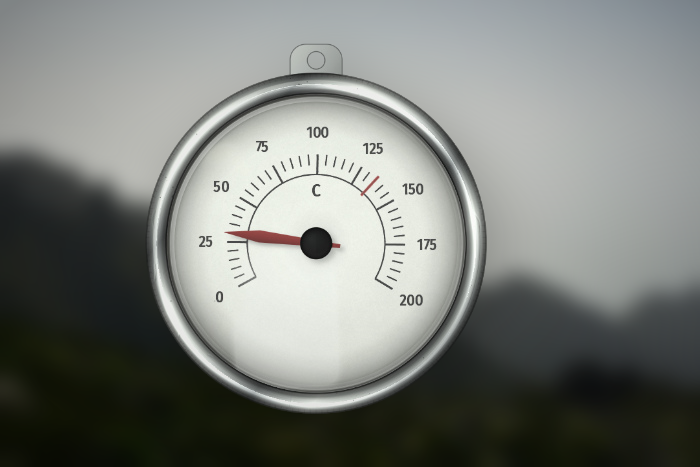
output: 30 °C
